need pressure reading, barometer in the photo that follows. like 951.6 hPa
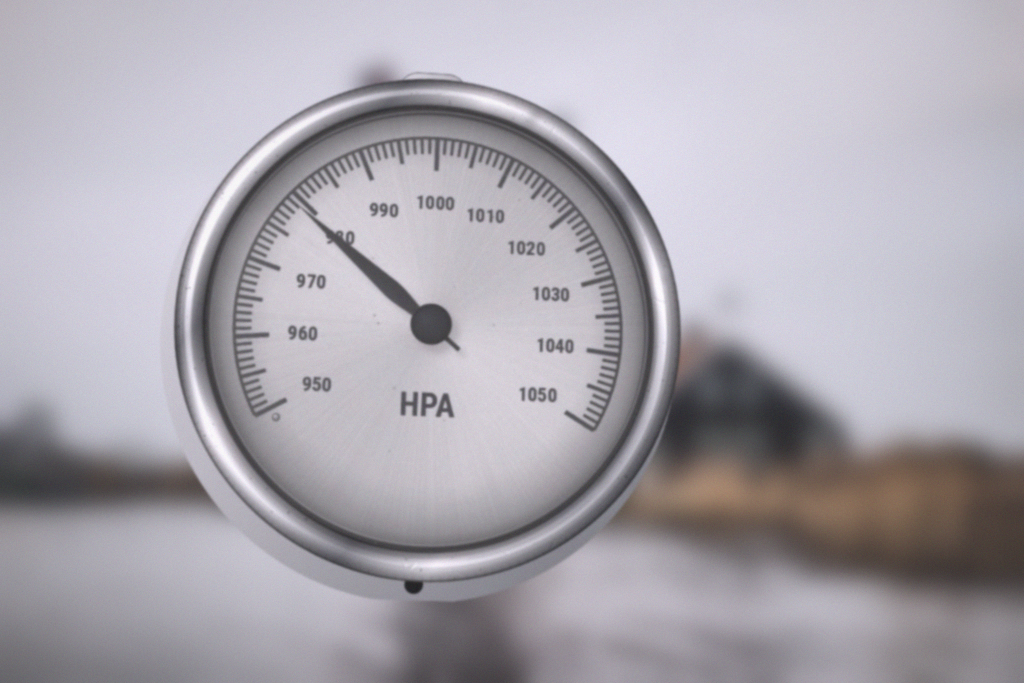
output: 979 hPa
